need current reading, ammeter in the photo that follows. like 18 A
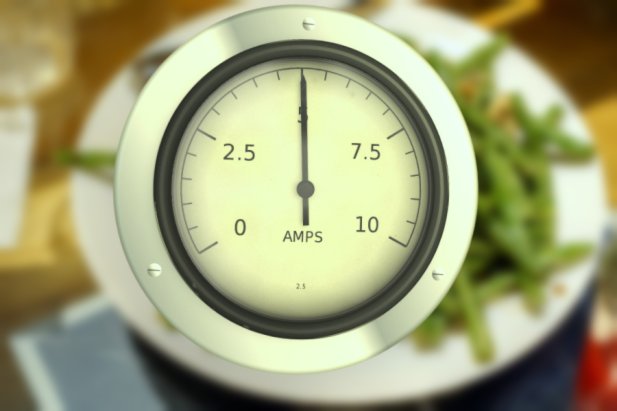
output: 5 A
